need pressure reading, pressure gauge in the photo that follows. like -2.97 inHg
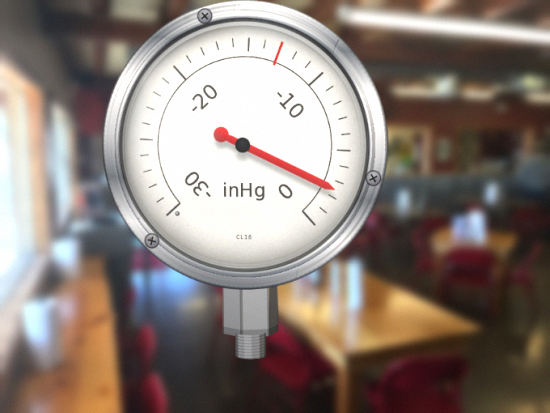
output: -2.5 inHg
